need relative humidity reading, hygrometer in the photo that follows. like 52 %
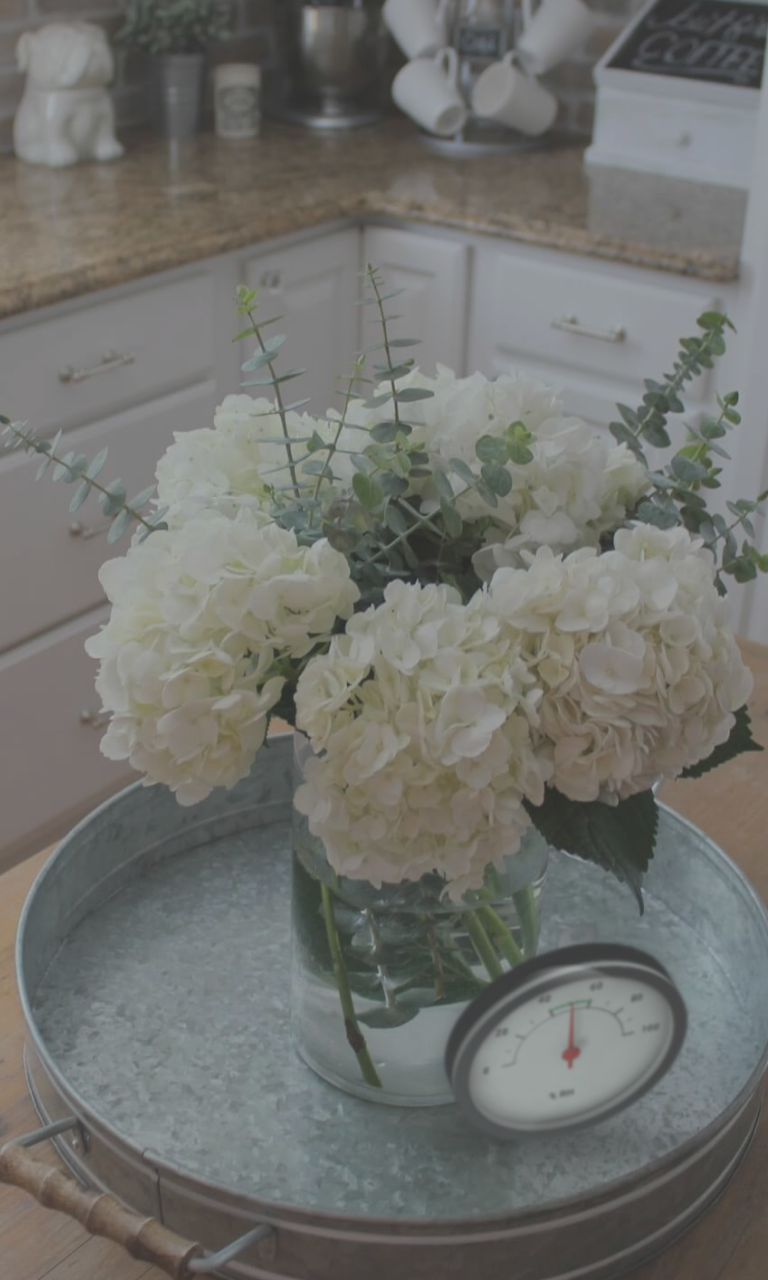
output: 50 %
